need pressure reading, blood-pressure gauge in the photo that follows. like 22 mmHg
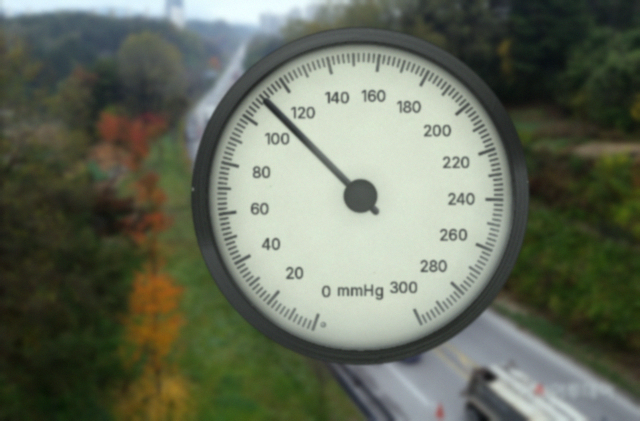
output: 110 mmHg
